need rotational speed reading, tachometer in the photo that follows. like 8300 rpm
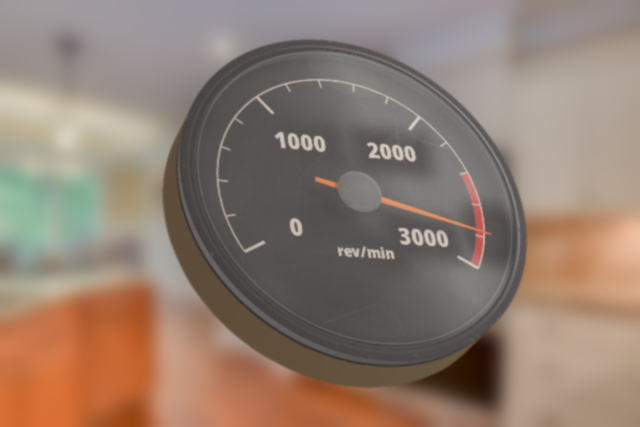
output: 2800 rpm
